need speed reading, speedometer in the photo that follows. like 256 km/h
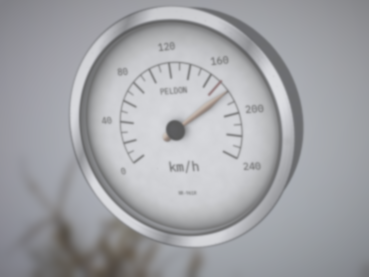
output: 180 km/h
